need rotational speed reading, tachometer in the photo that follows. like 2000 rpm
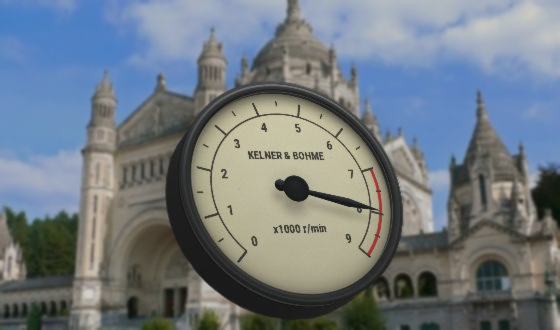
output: 8000 rpm
